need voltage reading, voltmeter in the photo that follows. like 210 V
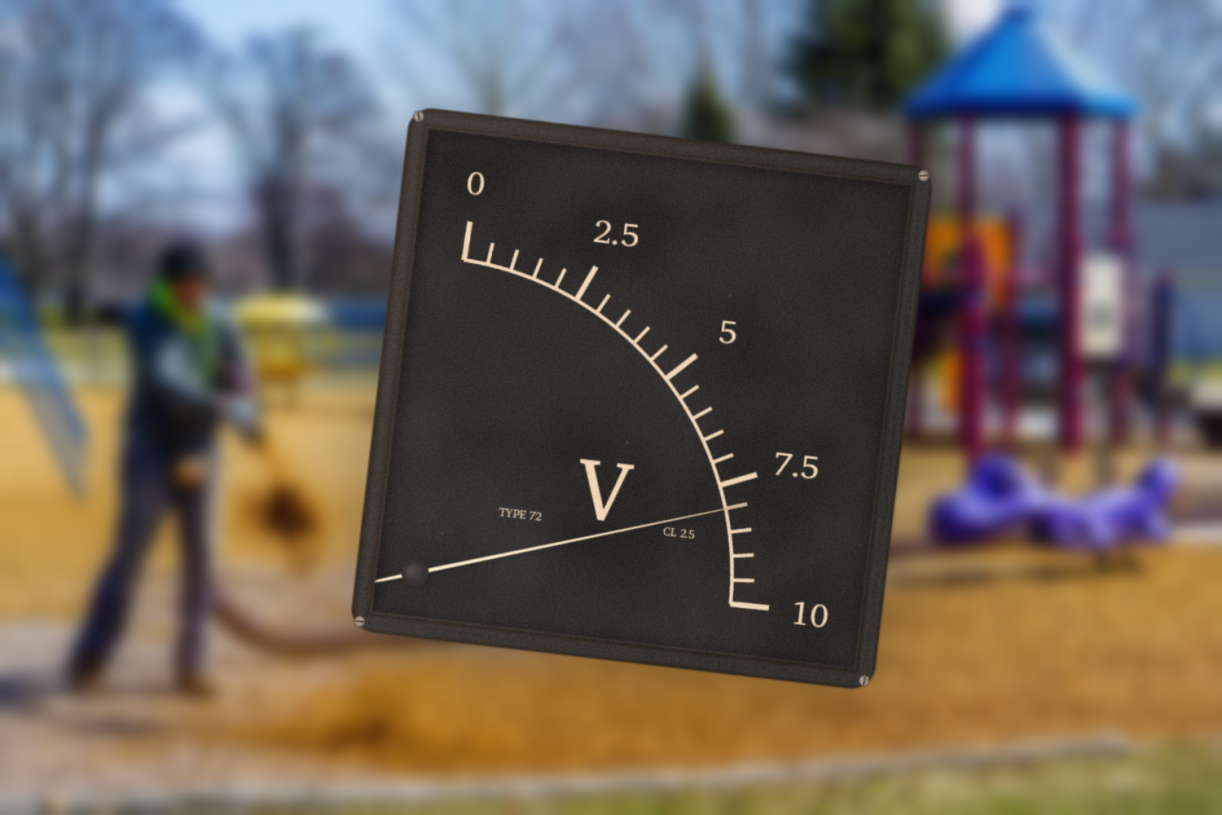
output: 8 V
